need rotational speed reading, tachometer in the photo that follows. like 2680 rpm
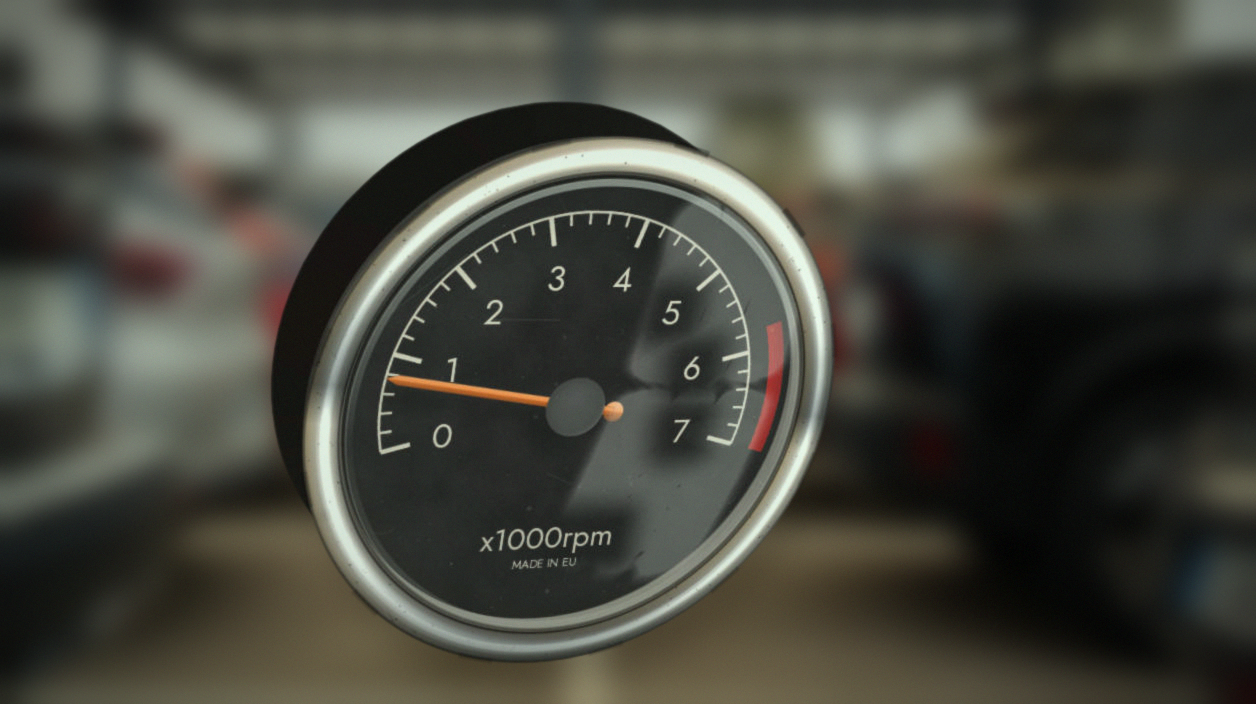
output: 800 rpm
